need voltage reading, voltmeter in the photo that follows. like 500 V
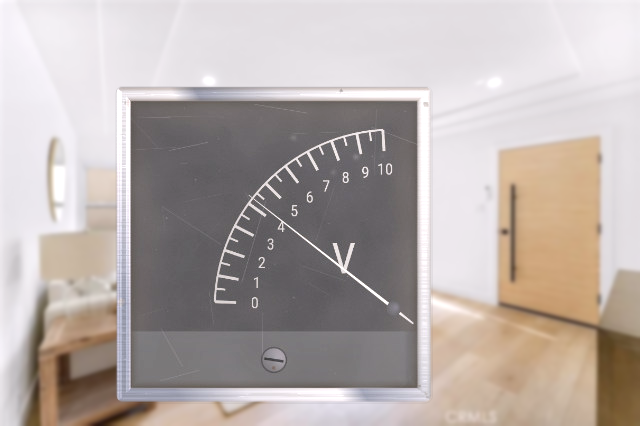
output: 4.25 V
